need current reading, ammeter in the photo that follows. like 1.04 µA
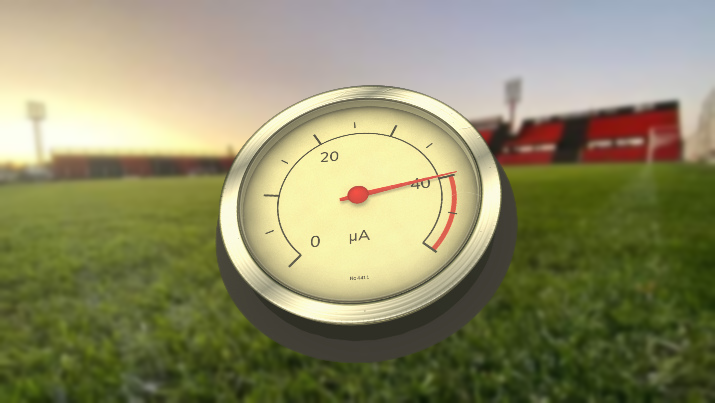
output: 40 µA
